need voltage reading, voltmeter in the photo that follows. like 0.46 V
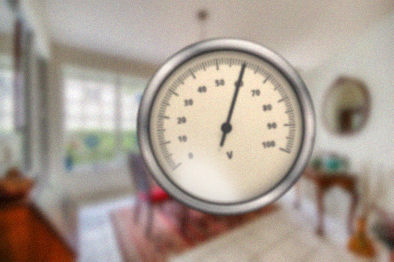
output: 60 V
